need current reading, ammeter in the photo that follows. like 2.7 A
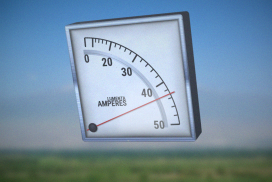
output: 43 A
